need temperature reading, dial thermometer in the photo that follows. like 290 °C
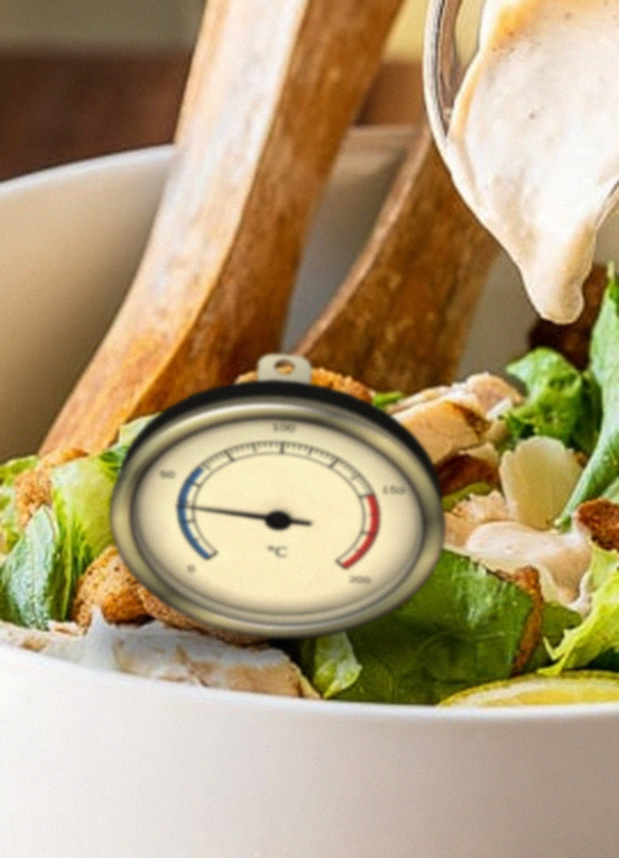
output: 37.5 °C
